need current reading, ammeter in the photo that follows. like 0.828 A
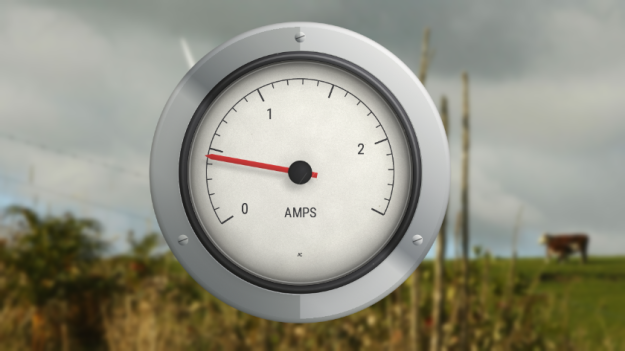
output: 0.45 A
